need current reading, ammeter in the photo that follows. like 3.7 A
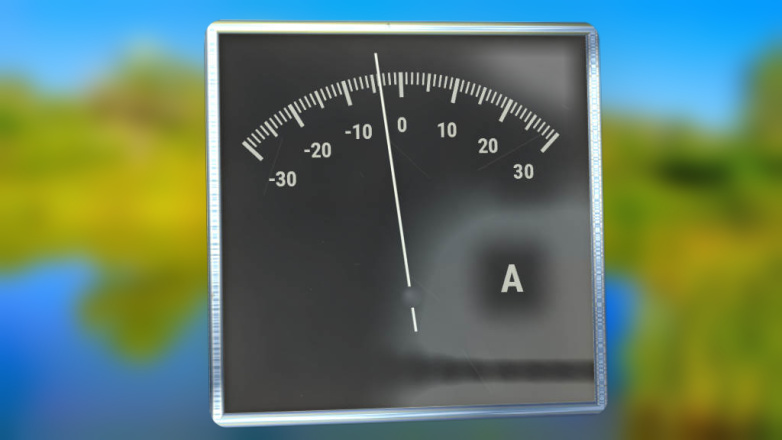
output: -4 A
